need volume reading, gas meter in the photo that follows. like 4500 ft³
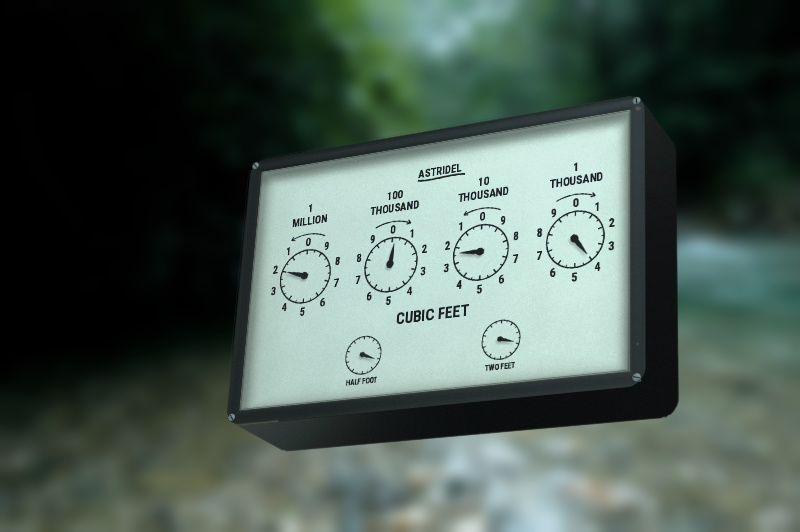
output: 202400 ft³
